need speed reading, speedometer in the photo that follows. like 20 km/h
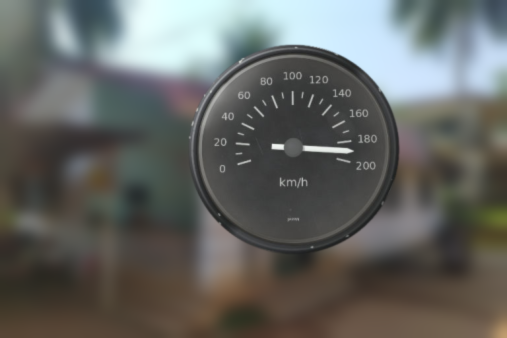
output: 190 km/h
